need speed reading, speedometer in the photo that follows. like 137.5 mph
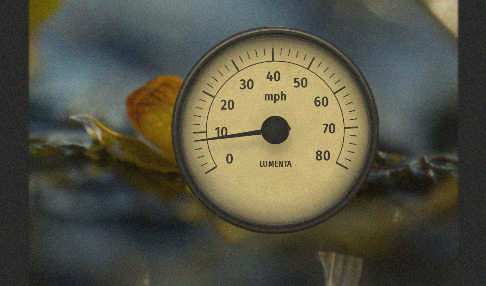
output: 8 mph
